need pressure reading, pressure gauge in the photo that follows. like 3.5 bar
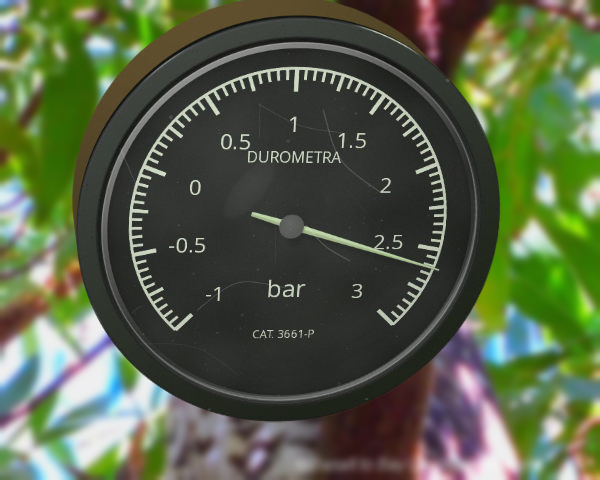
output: 2.6 bar
